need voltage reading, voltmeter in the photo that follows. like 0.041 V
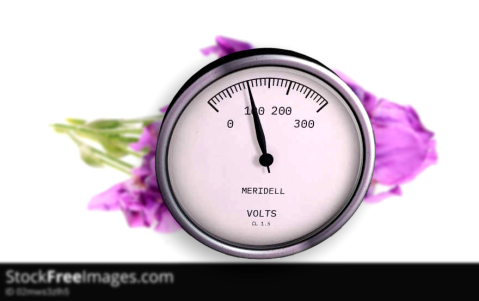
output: 100 V
